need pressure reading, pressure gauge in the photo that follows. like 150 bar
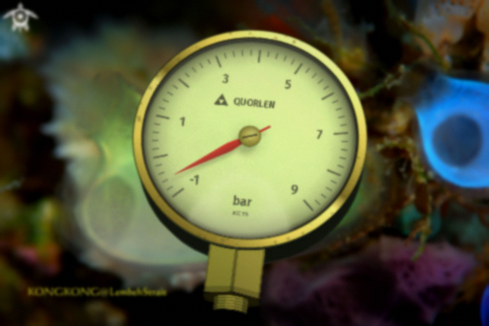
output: -0.6 bar
